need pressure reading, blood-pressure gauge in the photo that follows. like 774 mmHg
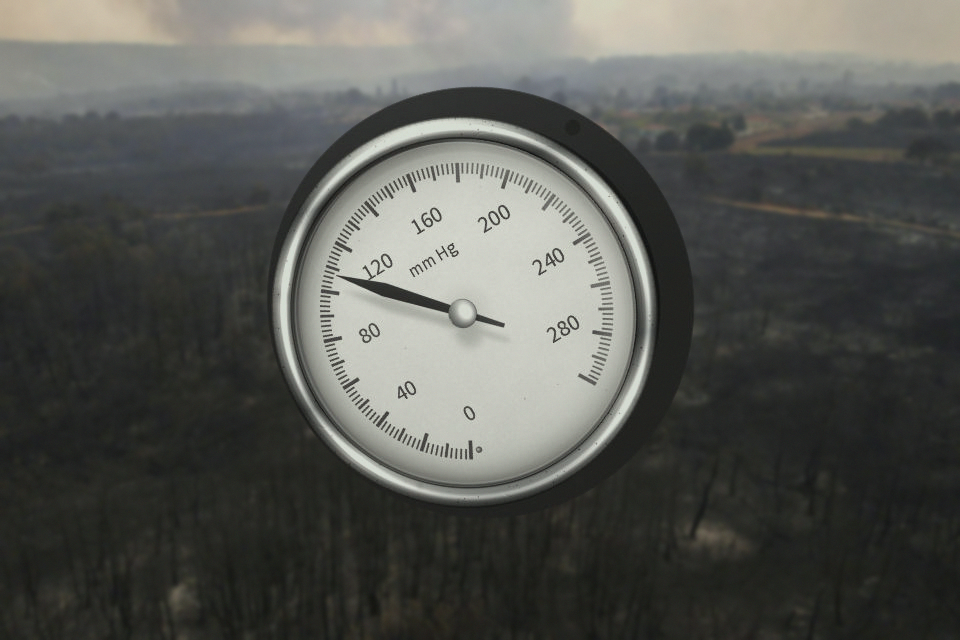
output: 108 mmHg
